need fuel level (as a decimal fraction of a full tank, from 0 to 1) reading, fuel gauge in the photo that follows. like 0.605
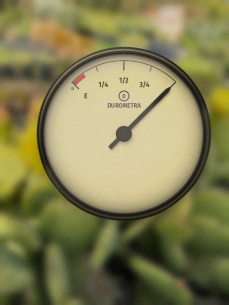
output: 1
